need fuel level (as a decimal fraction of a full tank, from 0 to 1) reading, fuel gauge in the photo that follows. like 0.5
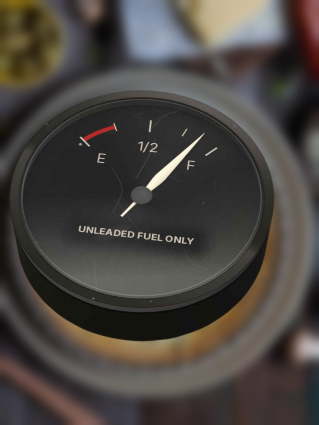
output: 0.875
